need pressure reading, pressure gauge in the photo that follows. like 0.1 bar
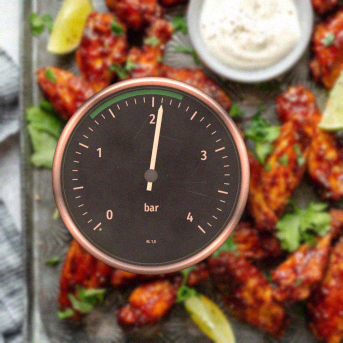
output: 2.1 bar
